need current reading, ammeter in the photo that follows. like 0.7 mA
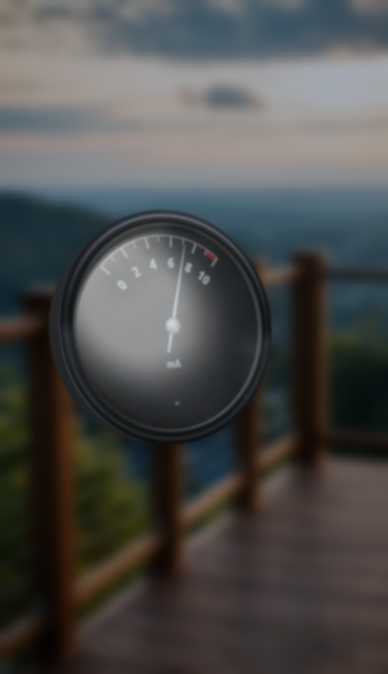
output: 7 mA
